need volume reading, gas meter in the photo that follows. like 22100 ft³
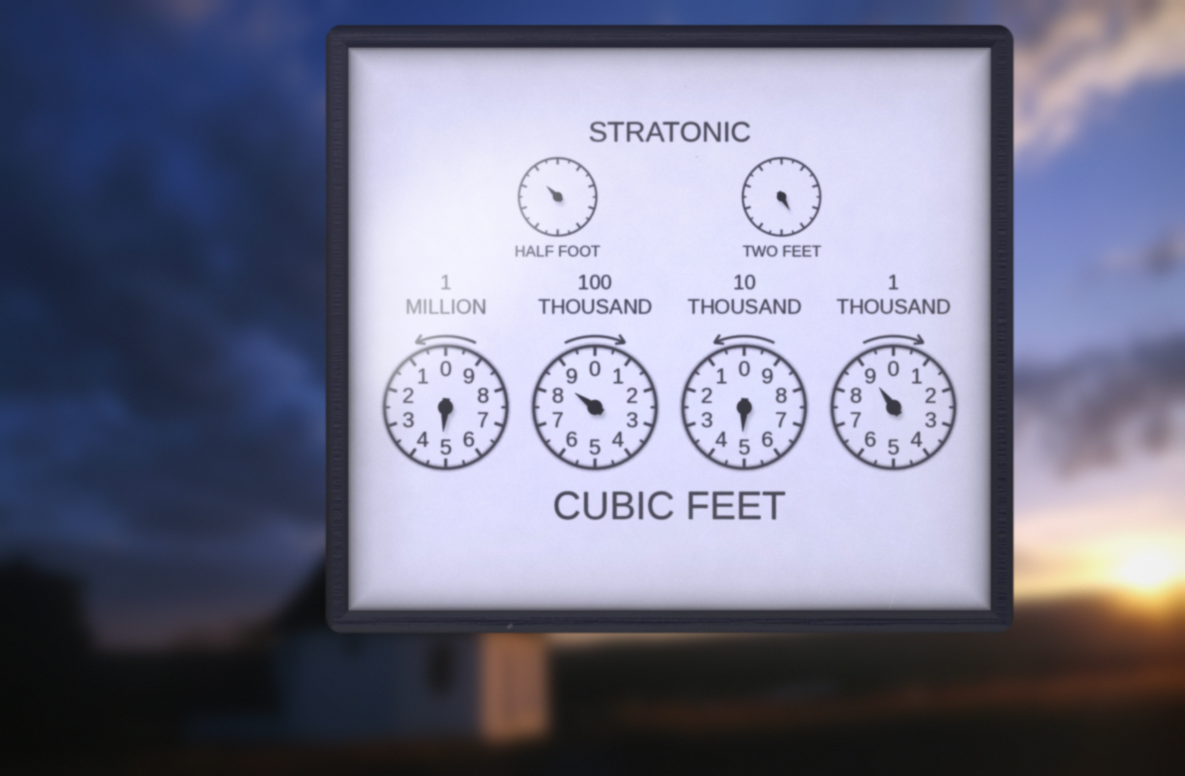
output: 484900 ft³
